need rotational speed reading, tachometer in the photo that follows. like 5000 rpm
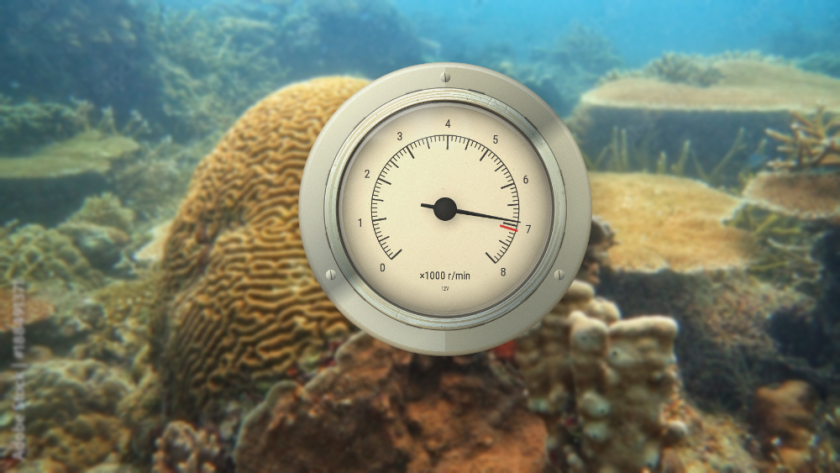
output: 6900 rpm
